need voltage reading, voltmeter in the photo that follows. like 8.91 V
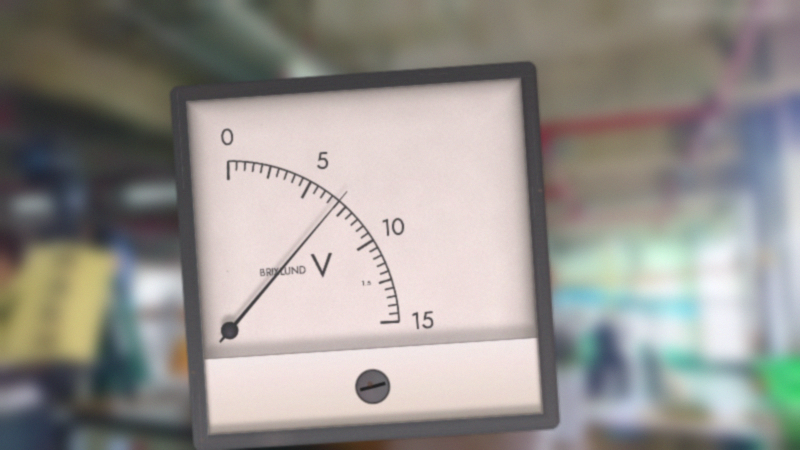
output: 7 V
